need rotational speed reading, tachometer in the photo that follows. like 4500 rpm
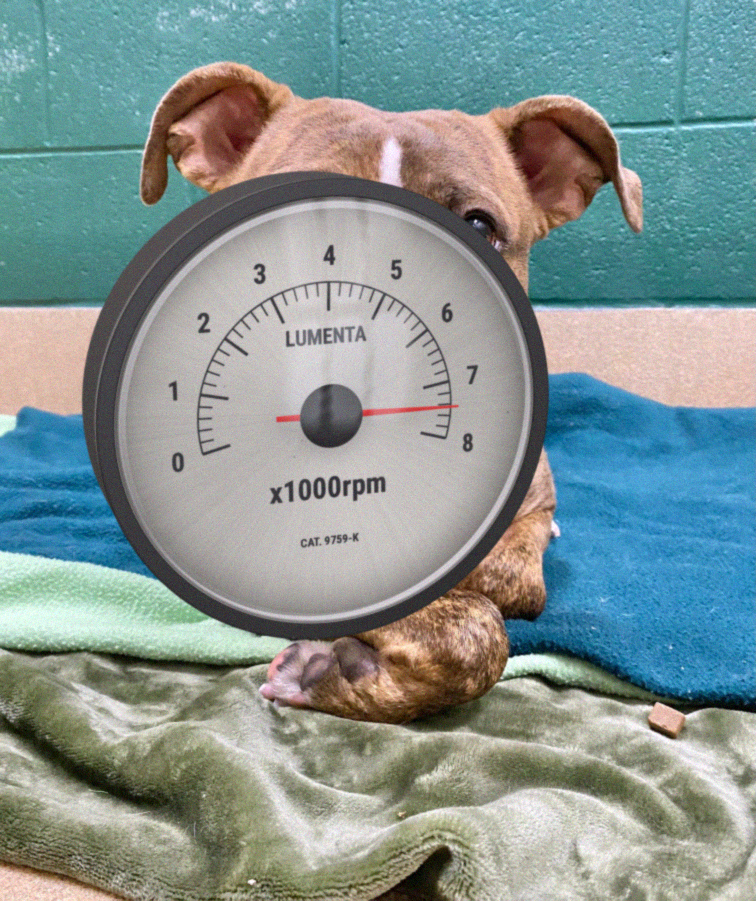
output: 7400 rpm
